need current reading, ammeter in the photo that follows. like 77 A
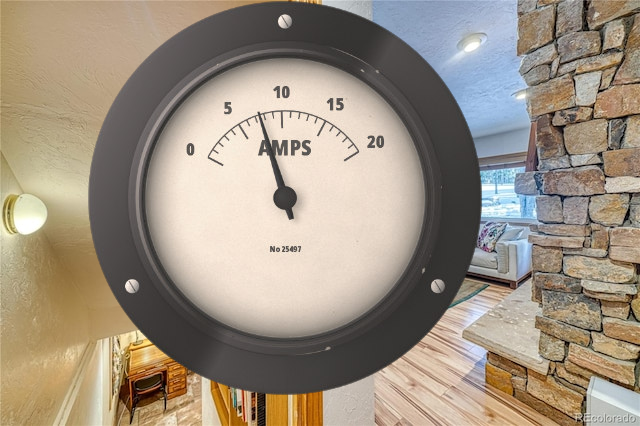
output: 7.5 A
